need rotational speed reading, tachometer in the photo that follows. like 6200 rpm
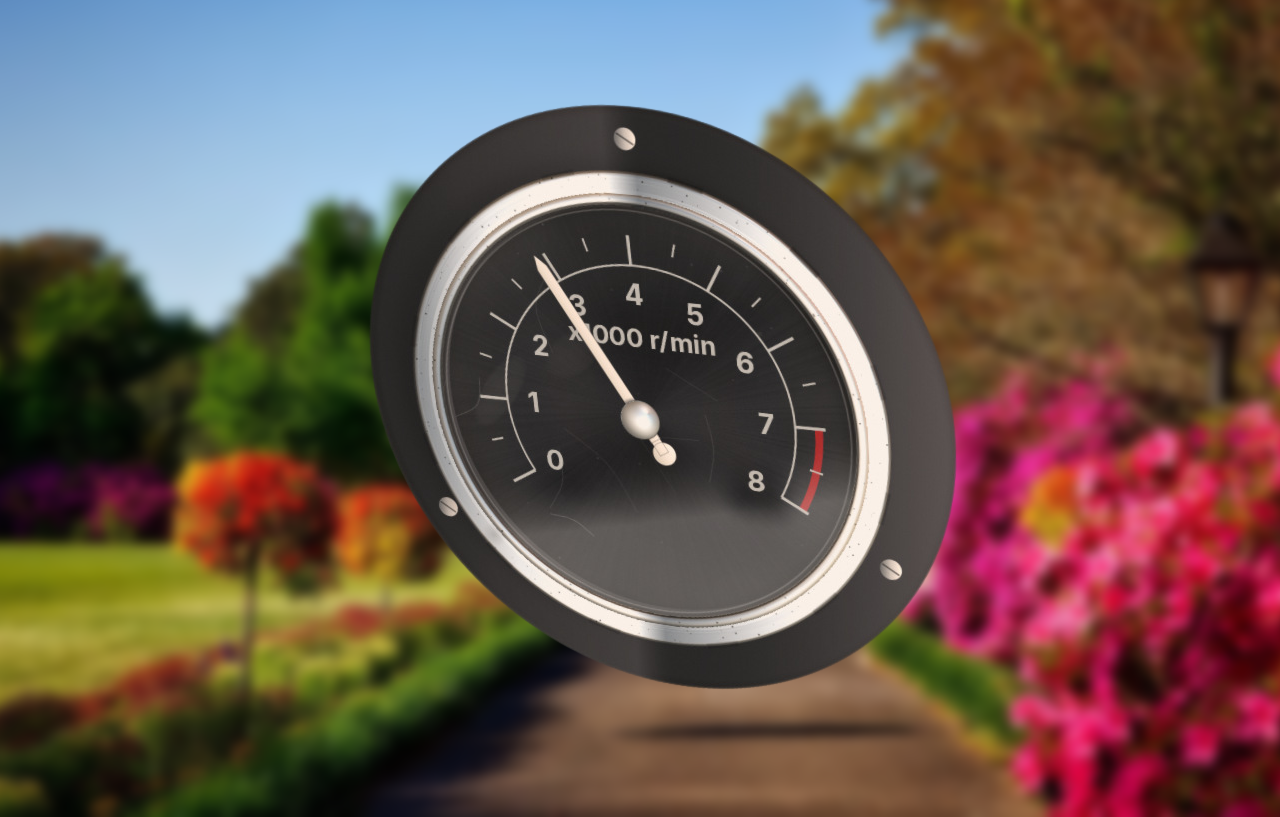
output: 3000 rpm
